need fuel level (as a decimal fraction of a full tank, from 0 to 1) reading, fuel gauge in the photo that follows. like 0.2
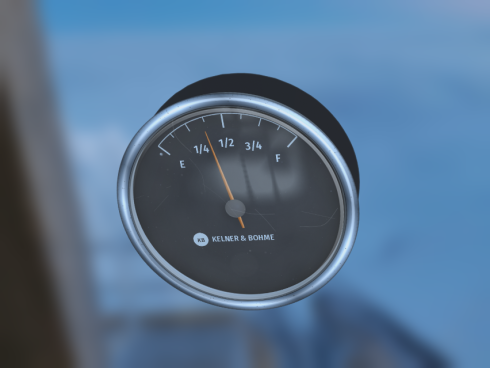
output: 0.375
